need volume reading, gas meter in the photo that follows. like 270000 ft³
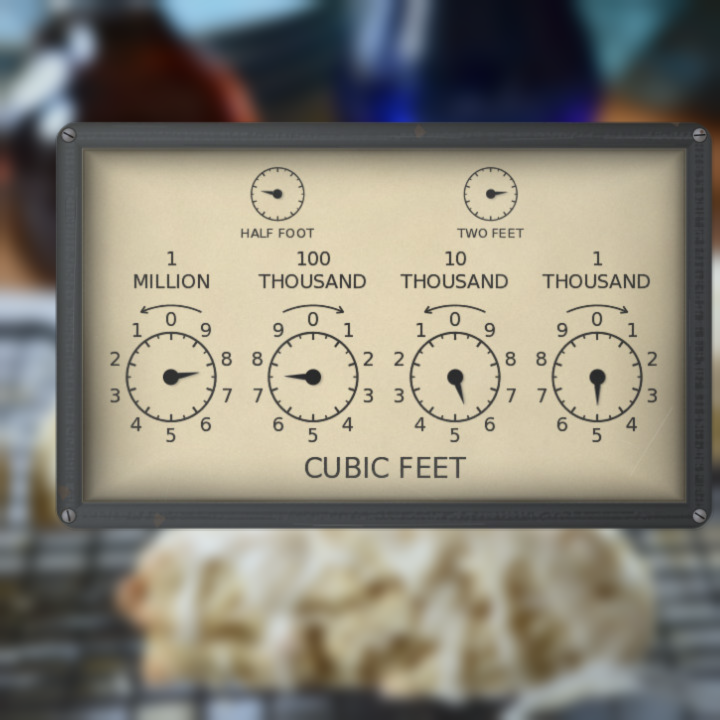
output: 775500 ft³
